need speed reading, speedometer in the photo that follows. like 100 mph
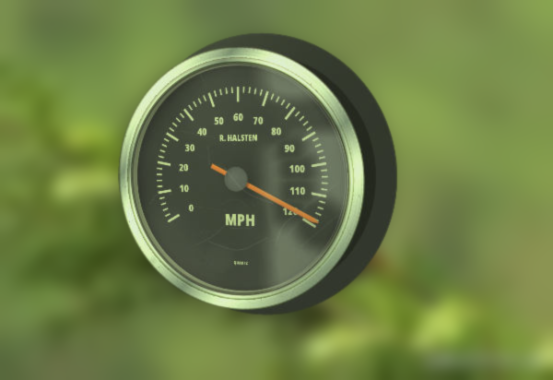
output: 118 mph
